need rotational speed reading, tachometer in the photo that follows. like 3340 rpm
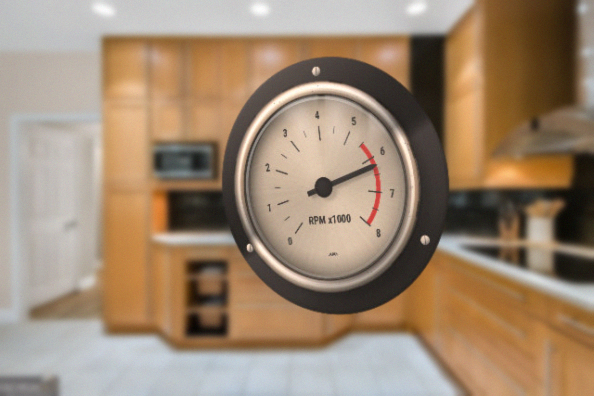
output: 6250 rpm
